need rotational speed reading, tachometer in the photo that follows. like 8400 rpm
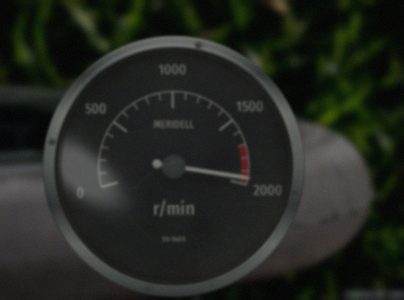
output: 1950 rpm
